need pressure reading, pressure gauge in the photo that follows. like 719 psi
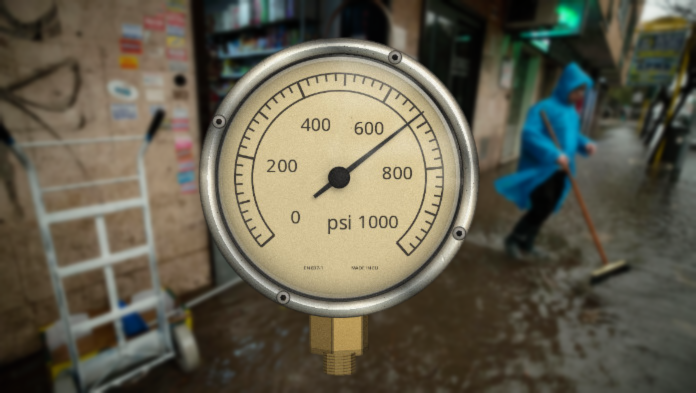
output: 680 psi
